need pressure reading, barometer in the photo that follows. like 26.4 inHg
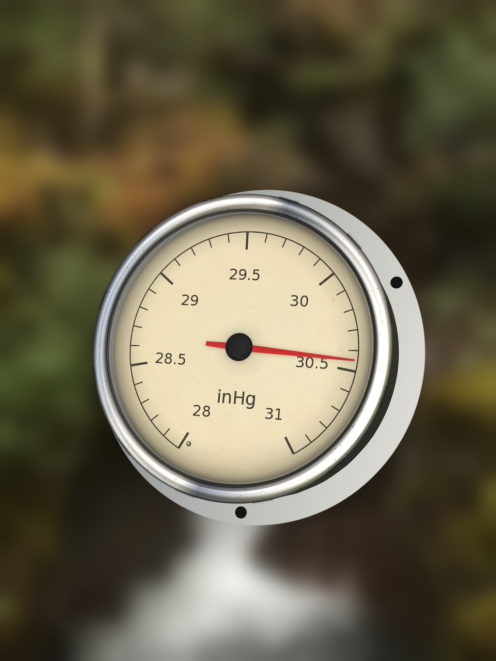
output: 30.45 inHg
